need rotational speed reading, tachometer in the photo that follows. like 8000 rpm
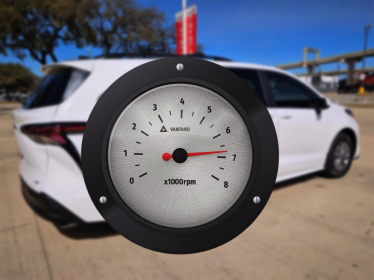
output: 6750 rpm
